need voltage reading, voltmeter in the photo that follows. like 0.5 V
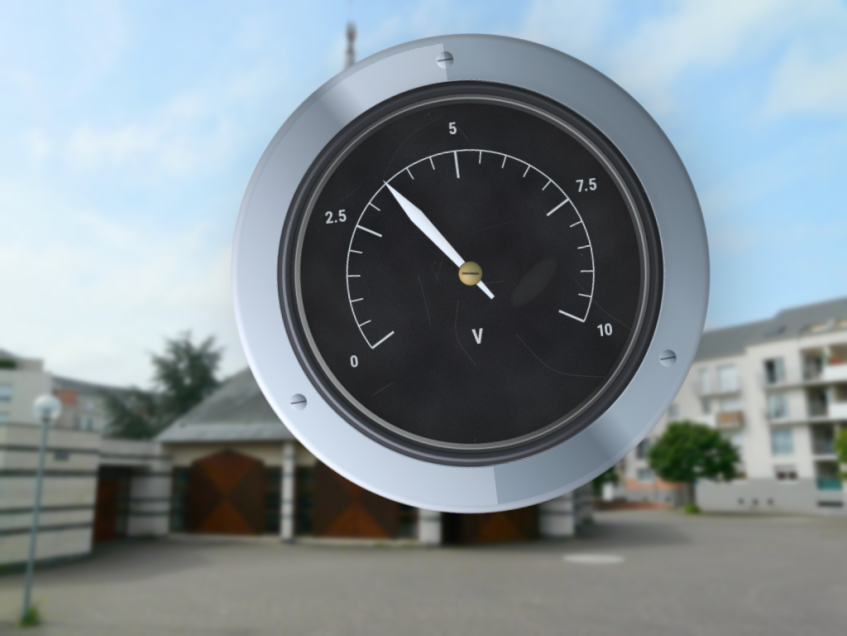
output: 3.5 V
